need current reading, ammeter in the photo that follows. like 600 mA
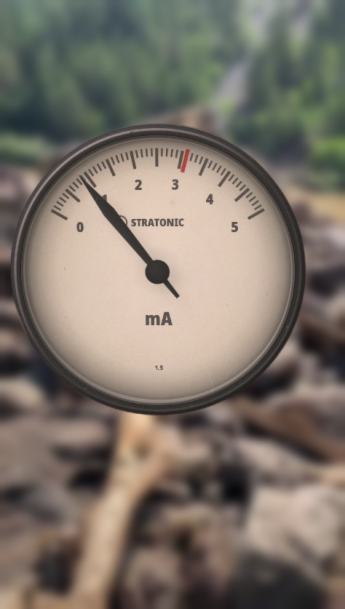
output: 0.9 mA
